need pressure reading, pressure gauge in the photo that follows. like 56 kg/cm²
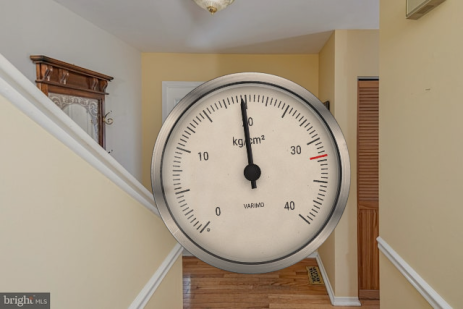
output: 19.5 kg/cm²
